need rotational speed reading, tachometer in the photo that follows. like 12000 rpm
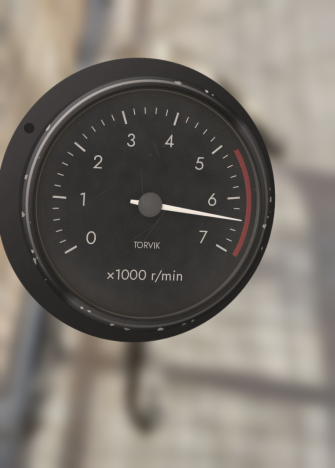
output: 6400 rpm
